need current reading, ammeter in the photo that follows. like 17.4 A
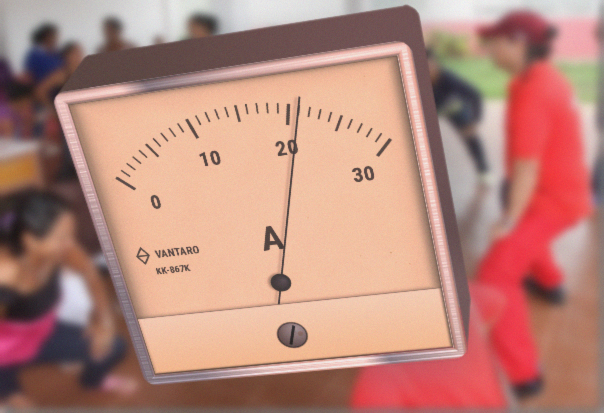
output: 21 A
